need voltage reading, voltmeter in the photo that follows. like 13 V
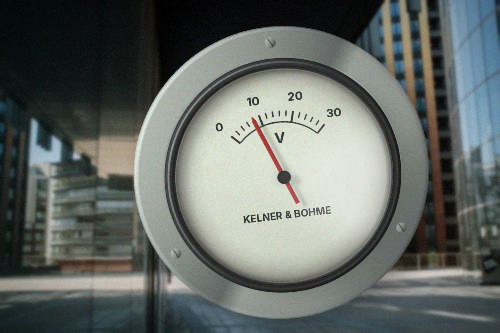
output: 8 V
